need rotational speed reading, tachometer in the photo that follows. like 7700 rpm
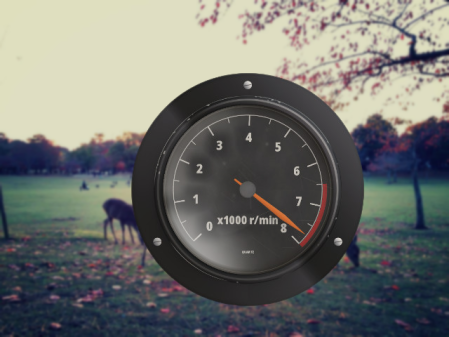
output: 7750 rpm
